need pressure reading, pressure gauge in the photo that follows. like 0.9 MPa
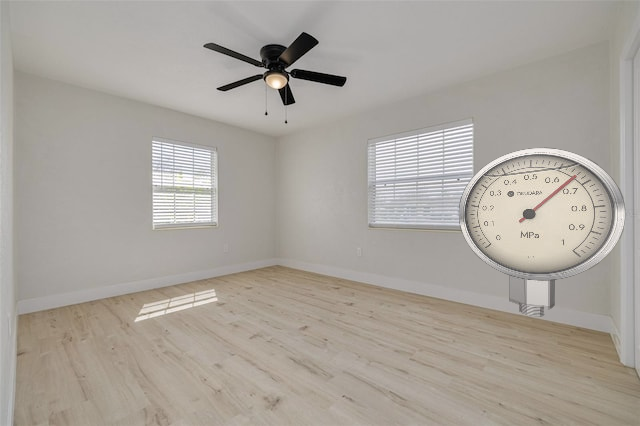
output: 0.66 MPa
